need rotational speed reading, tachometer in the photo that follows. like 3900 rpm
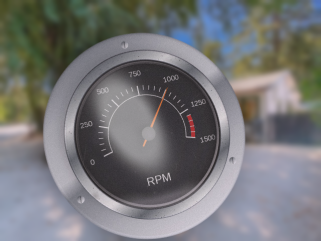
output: 1000 rpm
